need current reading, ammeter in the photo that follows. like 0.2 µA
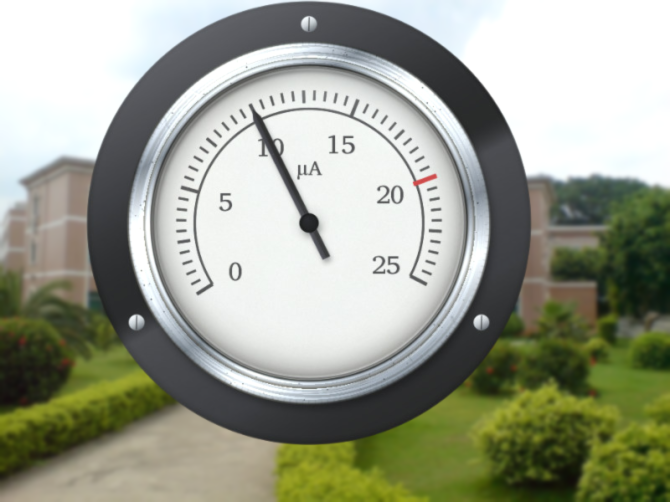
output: 10 µA
